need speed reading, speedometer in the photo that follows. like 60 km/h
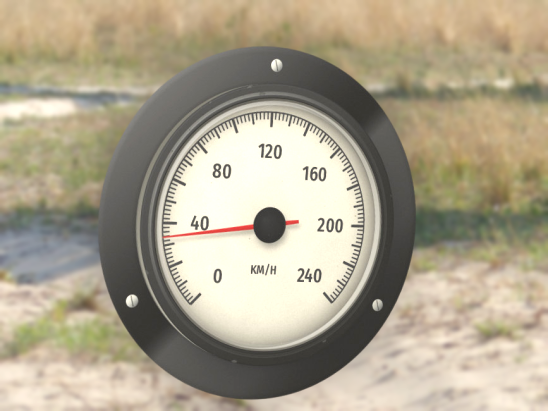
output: 34 km/h
